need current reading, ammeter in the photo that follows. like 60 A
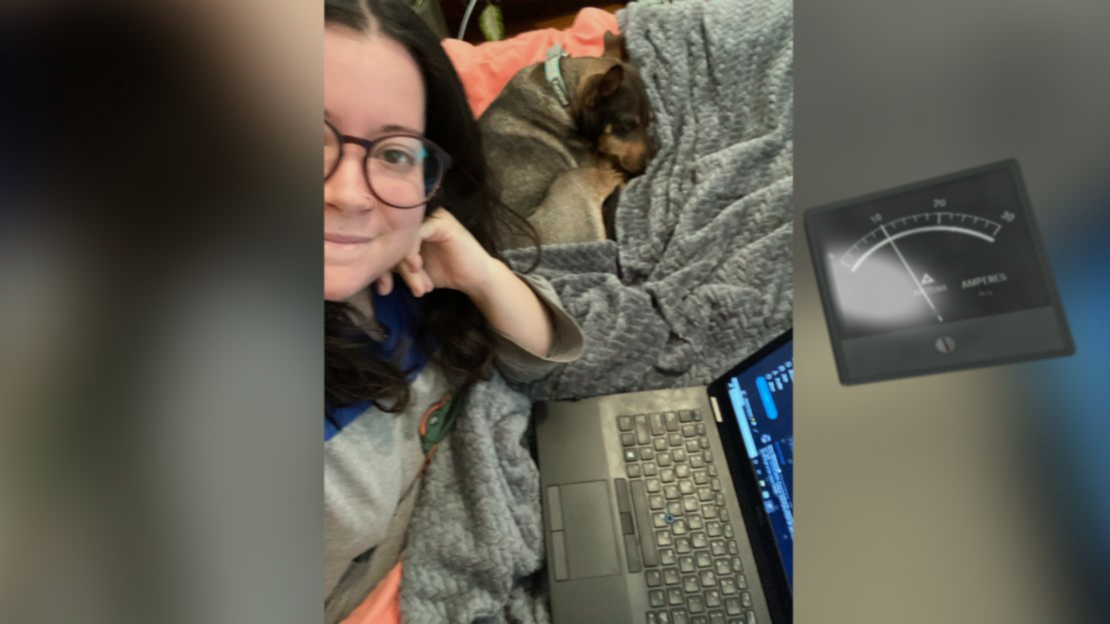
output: 10 A
